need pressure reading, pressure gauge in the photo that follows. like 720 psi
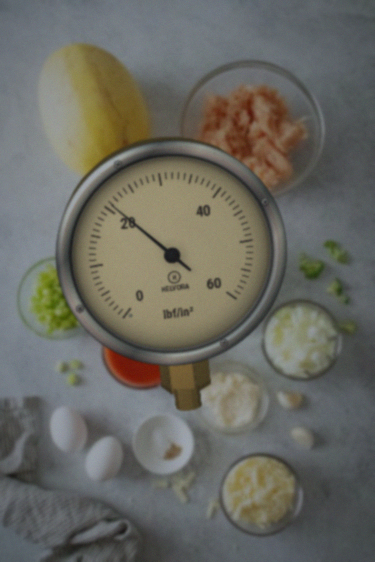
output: 21 psi
